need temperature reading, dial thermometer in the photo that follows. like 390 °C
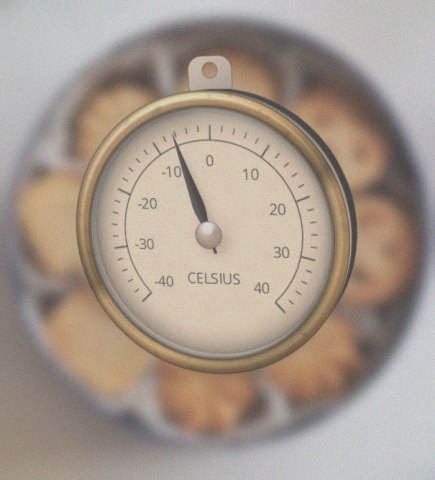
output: -6 °C
